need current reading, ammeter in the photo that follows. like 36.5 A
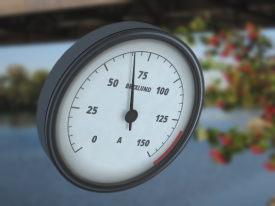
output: 65 A
